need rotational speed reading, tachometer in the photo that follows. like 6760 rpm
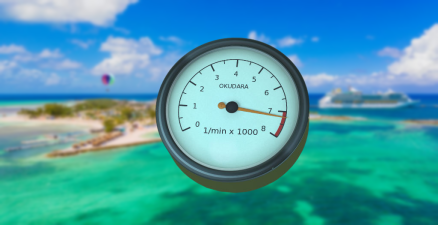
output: 7250 rpm
